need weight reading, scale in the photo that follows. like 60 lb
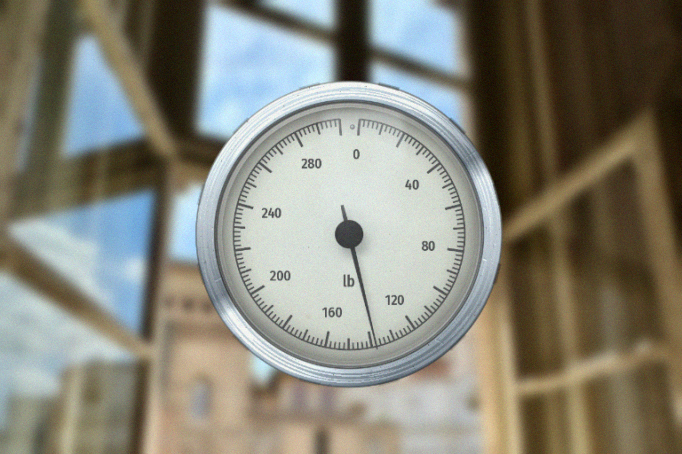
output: 138 lb
